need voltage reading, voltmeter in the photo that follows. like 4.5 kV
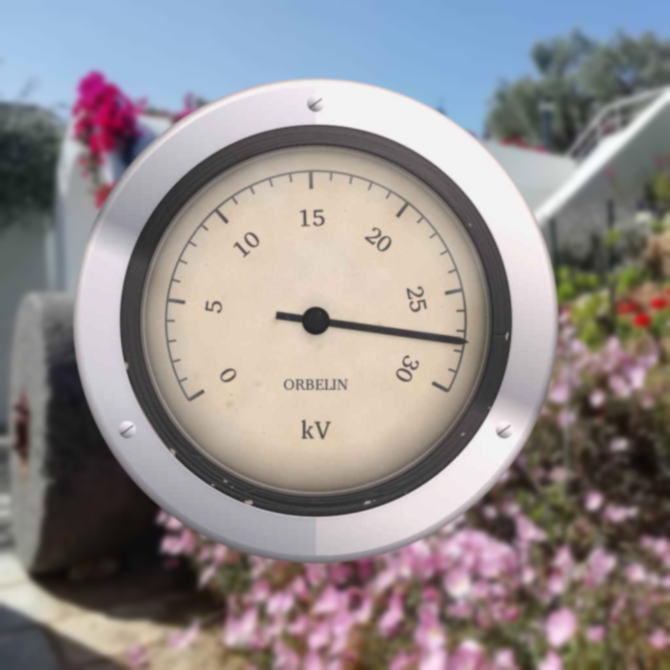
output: 27.5 kV
